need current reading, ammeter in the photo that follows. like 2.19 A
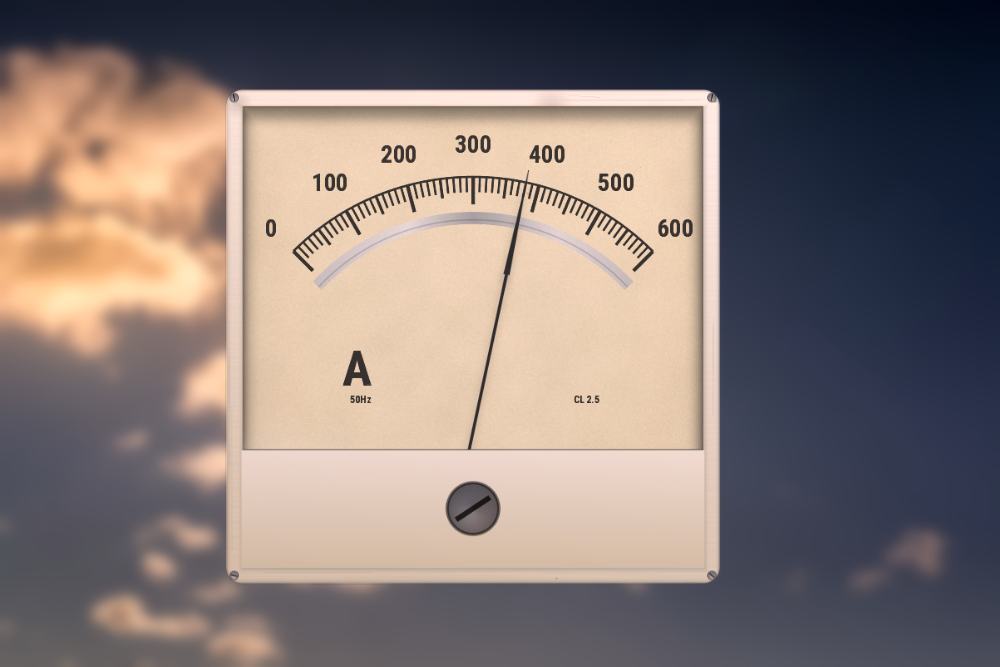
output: 380 A
